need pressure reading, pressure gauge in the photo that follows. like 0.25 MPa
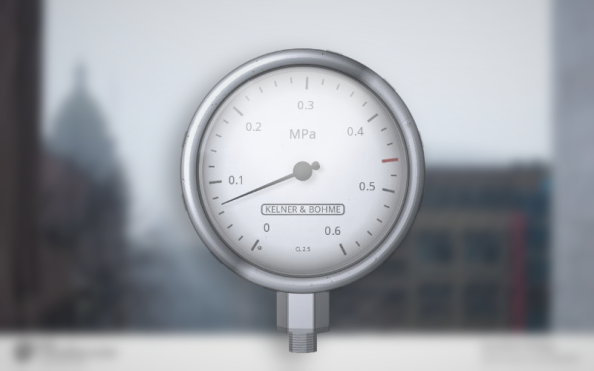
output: 0.07 MPa
